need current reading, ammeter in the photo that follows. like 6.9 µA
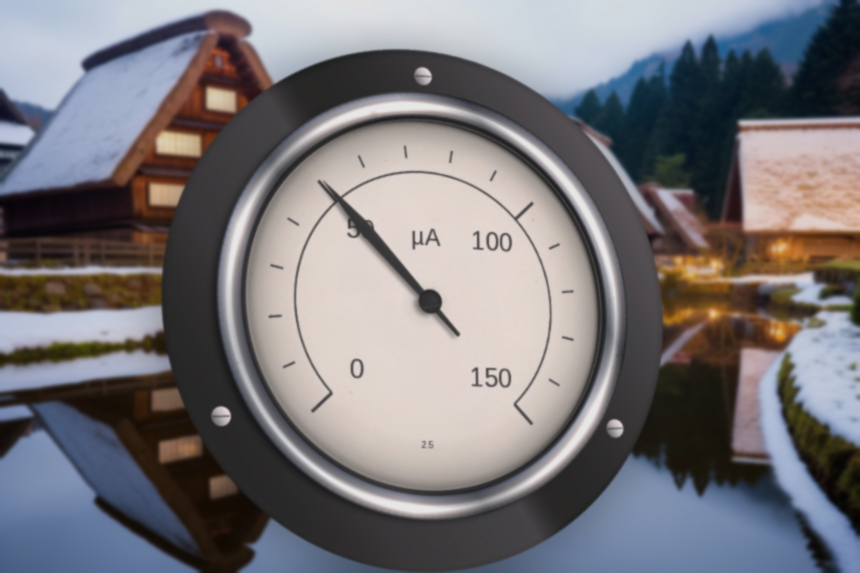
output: 50 µA
